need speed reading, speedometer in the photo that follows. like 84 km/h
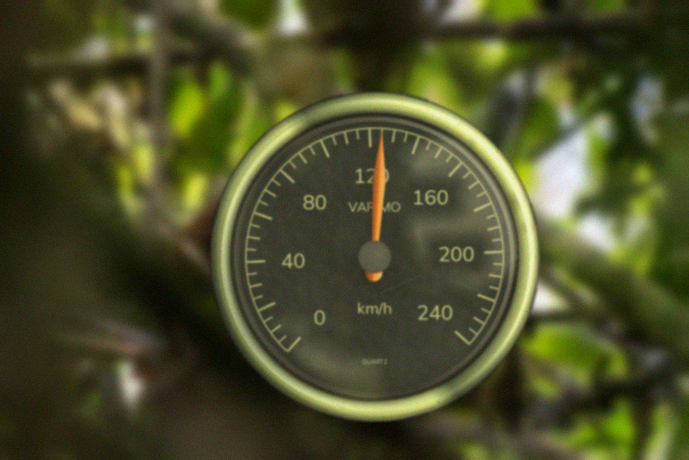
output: 125 km/h
